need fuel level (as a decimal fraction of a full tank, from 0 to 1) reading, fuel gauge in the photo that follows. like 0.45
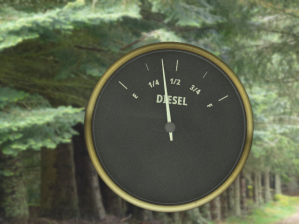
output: 0.375
